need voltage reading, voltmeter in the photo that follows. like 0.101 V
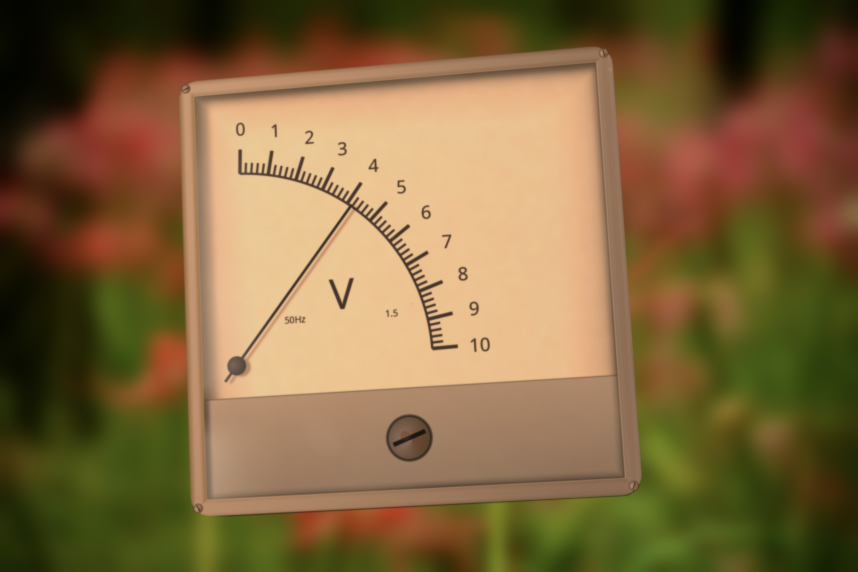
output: 4.2 V
